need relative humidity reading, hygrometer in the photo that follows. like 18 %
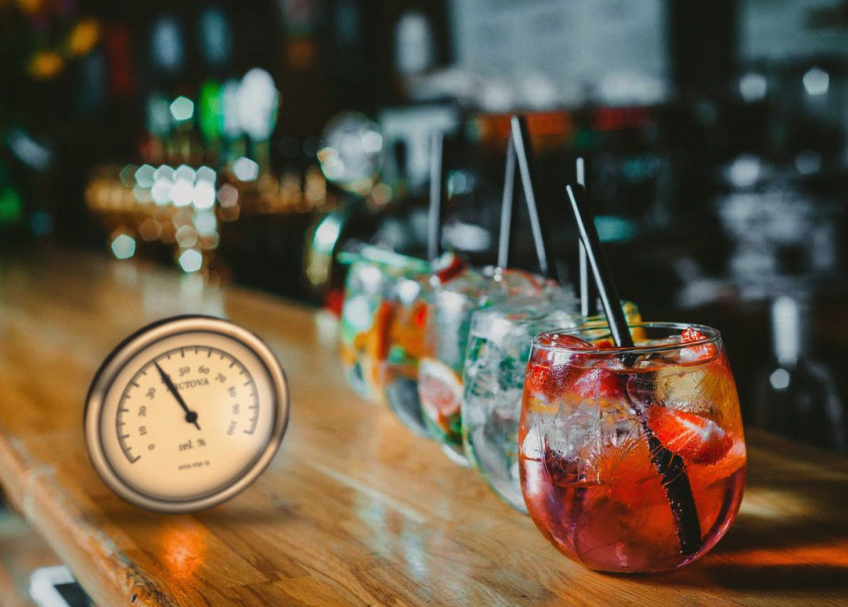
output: 40 %
